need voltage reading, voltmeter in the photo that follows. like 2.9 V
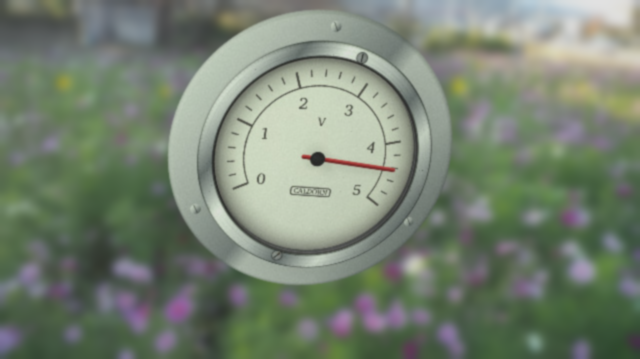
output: 4.4 V
